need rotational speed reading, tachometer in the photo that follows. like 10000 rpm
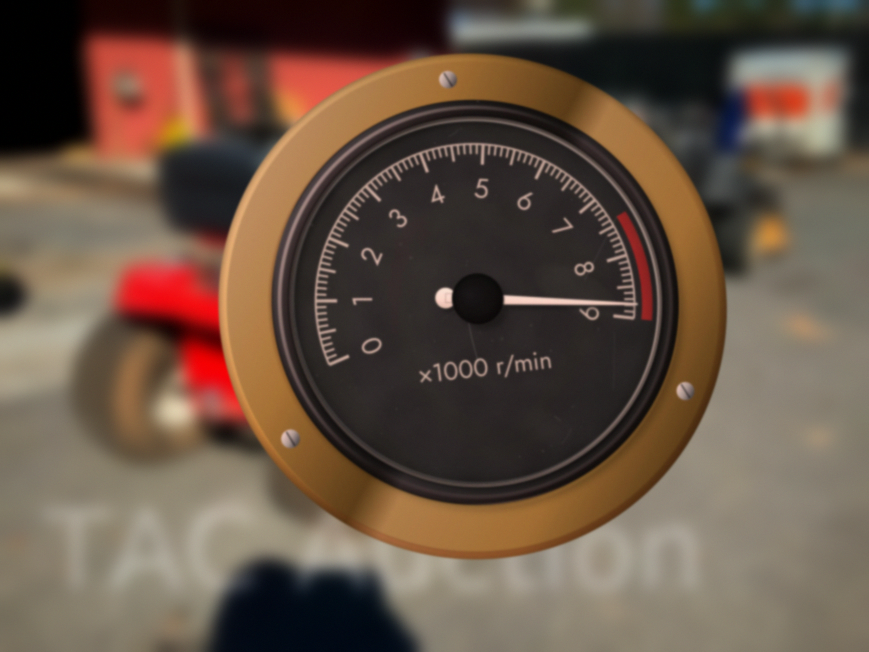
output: 8800 rpm
